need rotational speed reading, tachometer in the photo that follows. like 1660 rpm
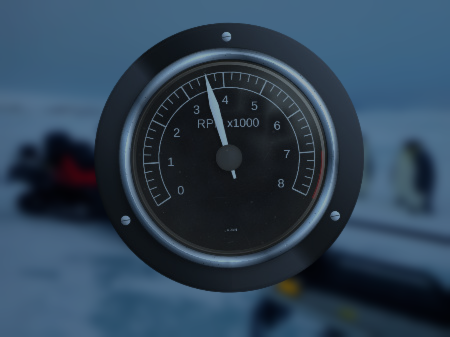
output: 3600 rpm
